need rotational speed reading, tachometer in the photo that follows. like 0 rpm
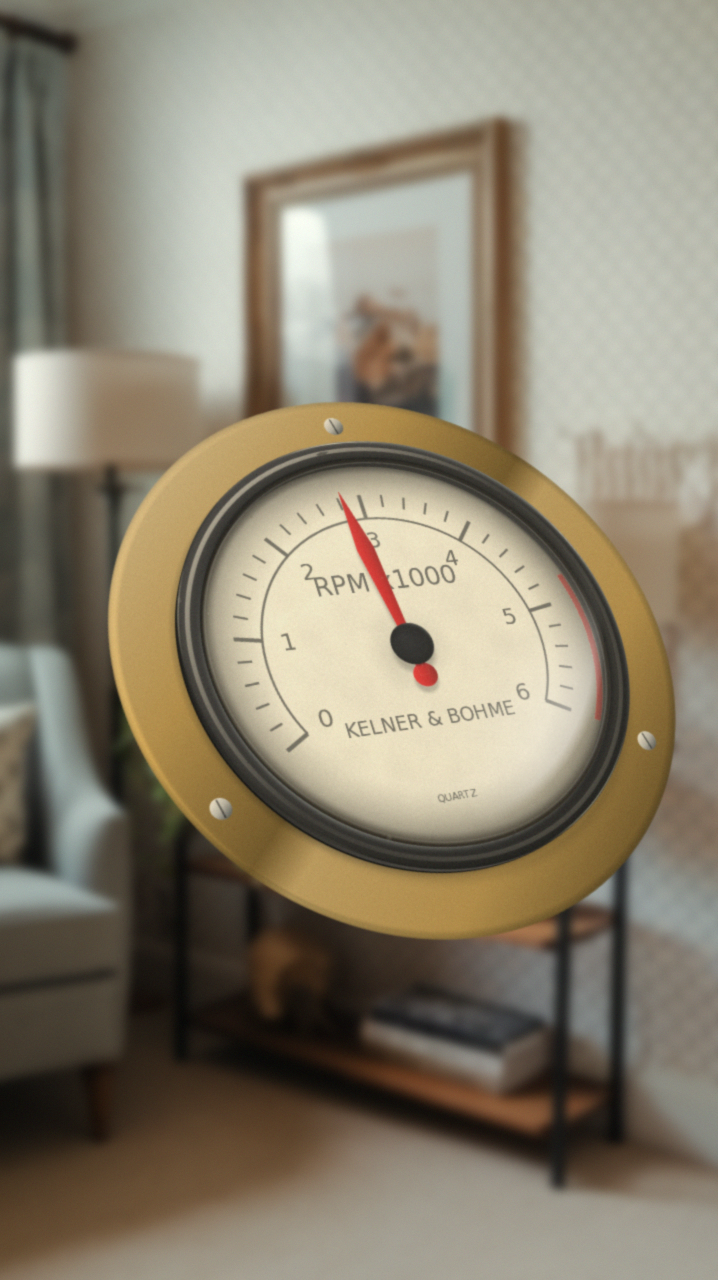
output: 2800 rpm
